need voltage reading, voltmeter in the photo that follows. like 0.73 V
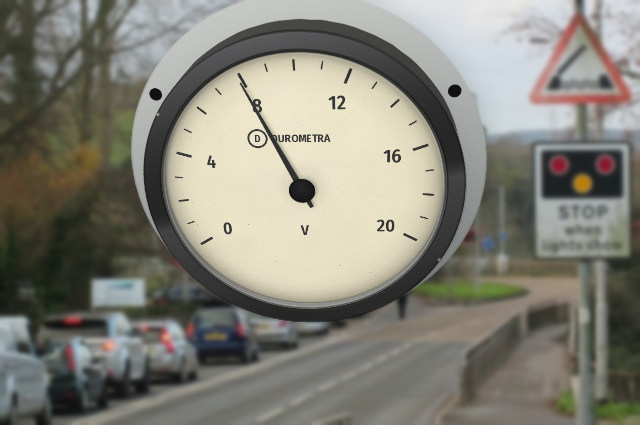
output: 8 V
